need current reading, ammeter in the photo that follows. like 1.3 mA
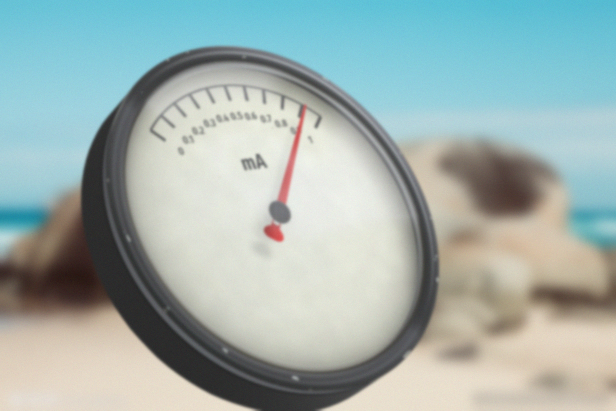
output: 0.9 mA
